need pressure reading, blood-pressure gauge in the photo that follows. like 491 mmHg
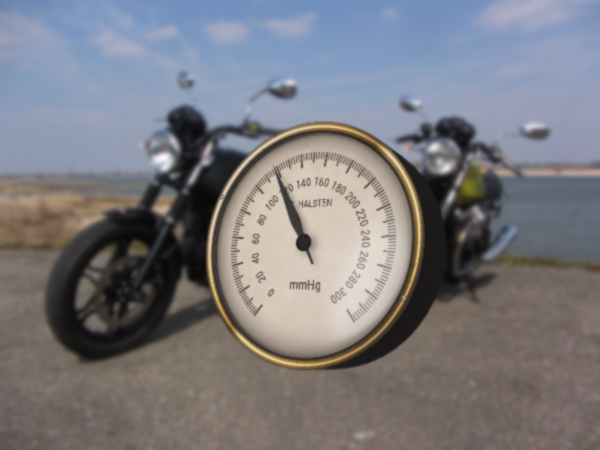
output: 120 mmHg
